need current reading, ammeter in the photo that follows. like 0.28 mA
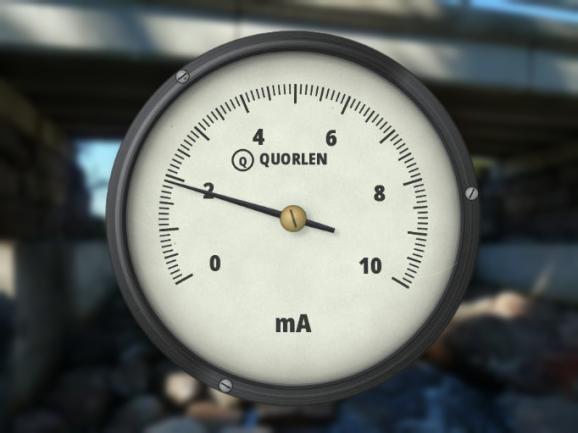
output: 1.9 mA
